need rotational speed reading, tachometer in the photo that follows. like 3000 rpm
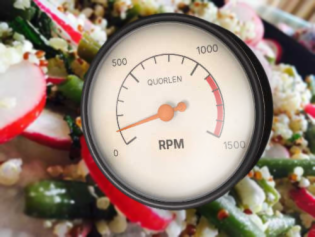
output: 100 rpm
